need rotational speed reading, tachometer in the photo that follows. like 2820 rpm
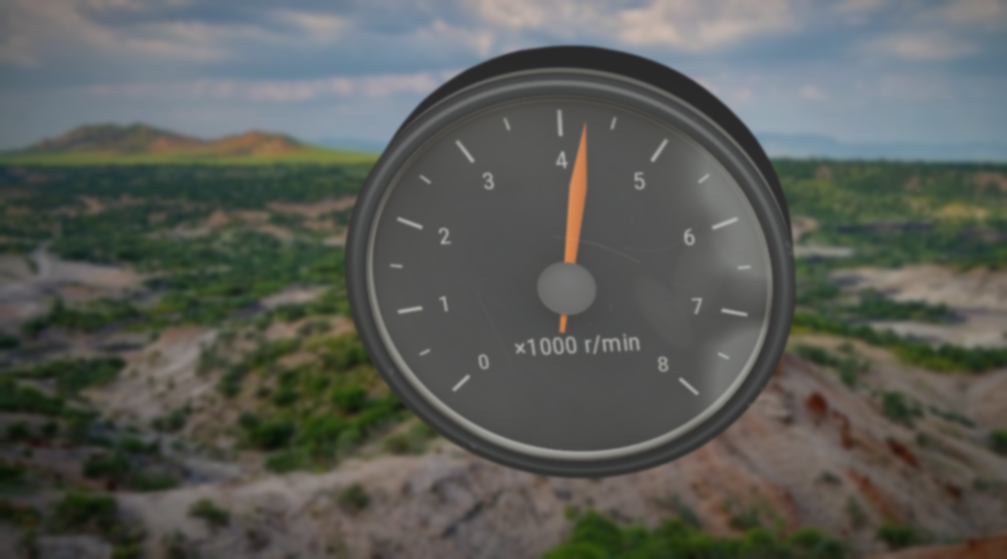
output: 4250 rpm
